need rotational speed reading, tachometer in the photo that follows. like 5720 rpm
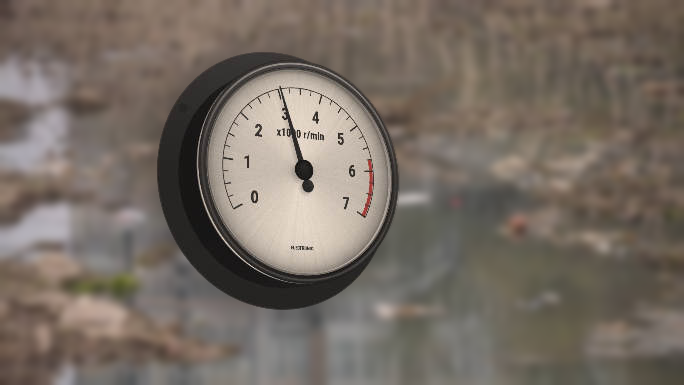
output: 3000 rpm
